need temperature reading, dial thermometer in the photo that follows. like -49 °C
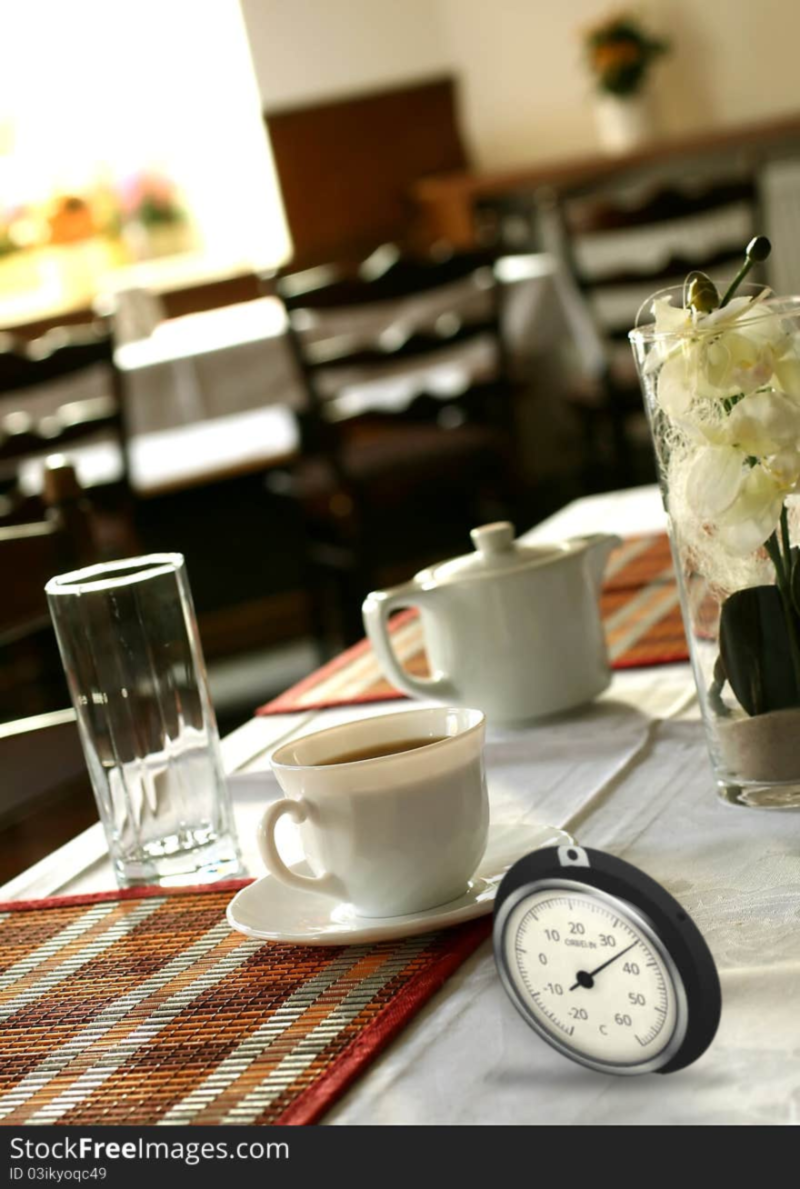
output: 35 °C
